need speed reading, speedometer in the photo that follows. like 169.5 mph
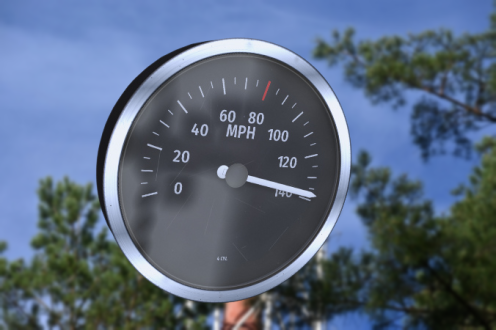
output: 137.5 mph
